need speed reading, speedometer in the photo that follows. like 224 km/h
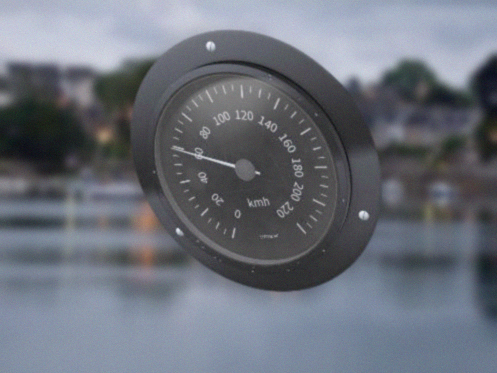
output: 60 km/h
